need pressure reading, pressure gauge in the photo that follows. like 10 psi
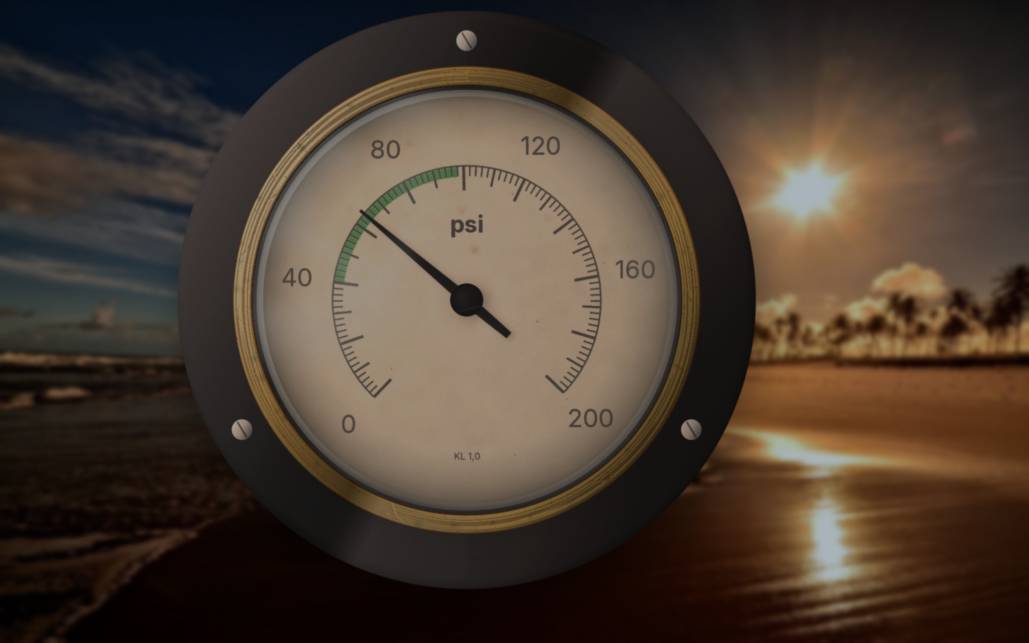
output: 64 psi
